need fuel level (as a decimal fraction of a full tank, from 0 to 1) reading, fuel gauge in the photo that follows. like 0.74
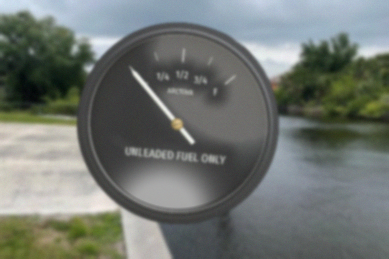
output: 0
